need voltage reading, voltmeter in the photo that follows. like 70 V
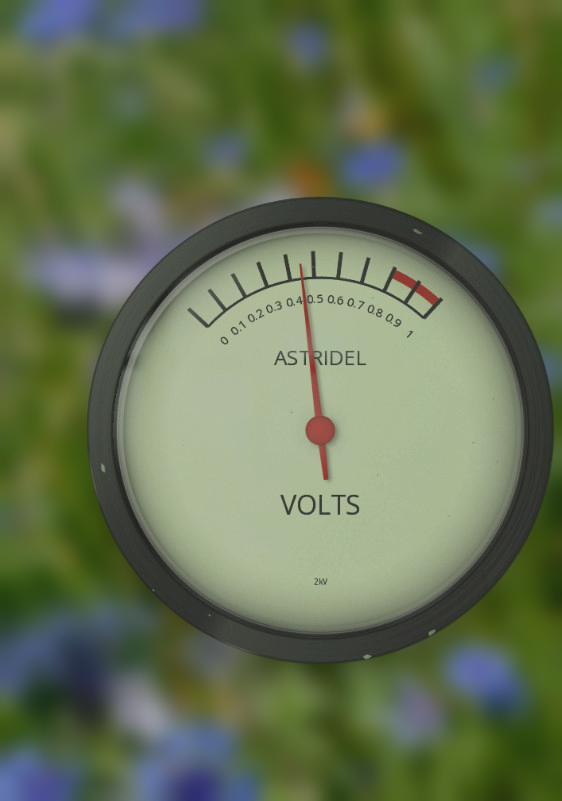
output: 0.45 V
